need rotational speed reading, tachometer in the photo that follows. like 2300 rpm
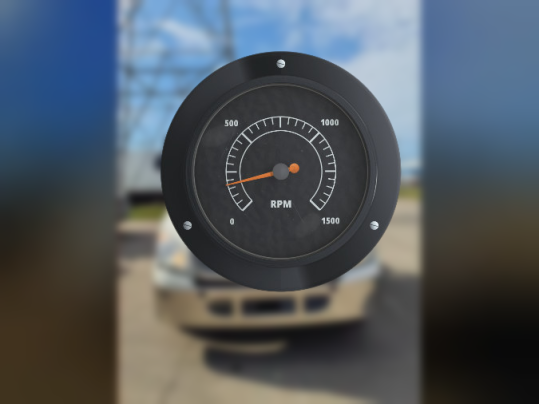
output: 175 rpm
